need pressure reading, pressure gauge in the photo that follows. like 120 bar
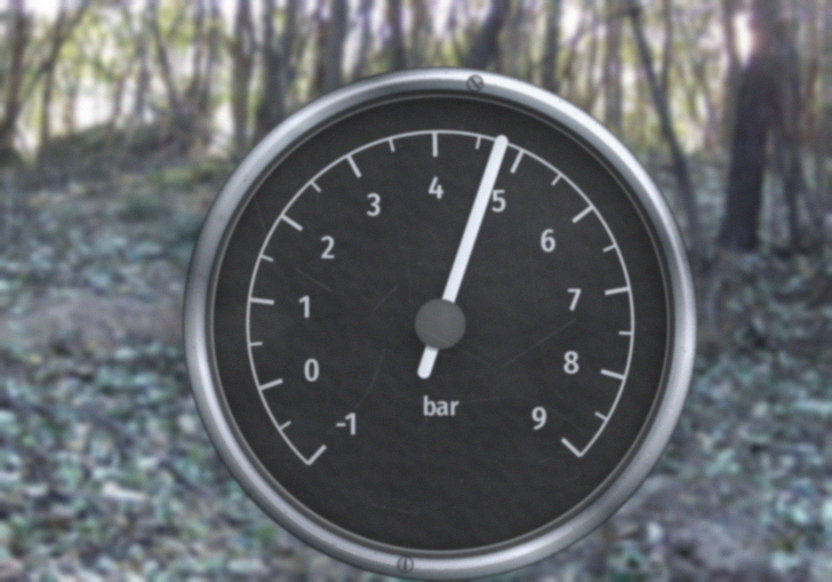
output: 4.75 bar
